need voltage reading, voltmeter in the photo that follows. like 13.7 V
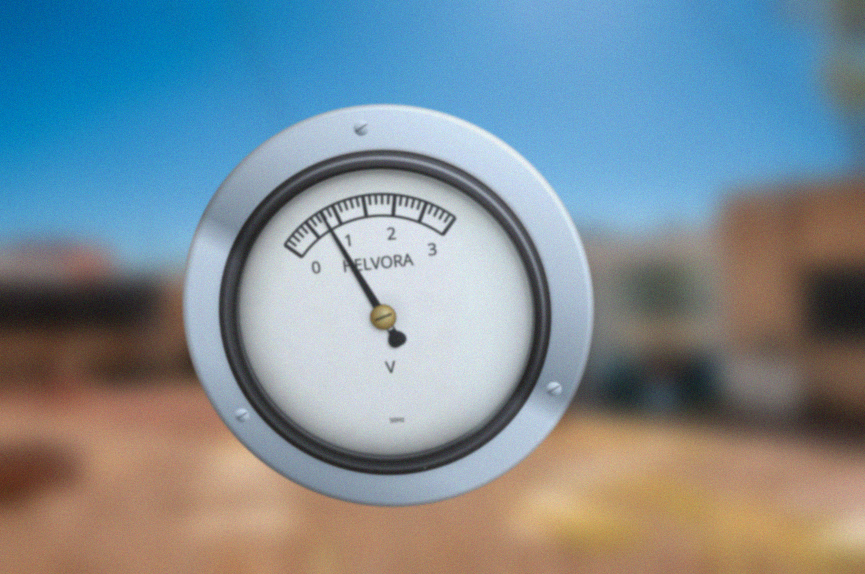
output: 0.8 V
